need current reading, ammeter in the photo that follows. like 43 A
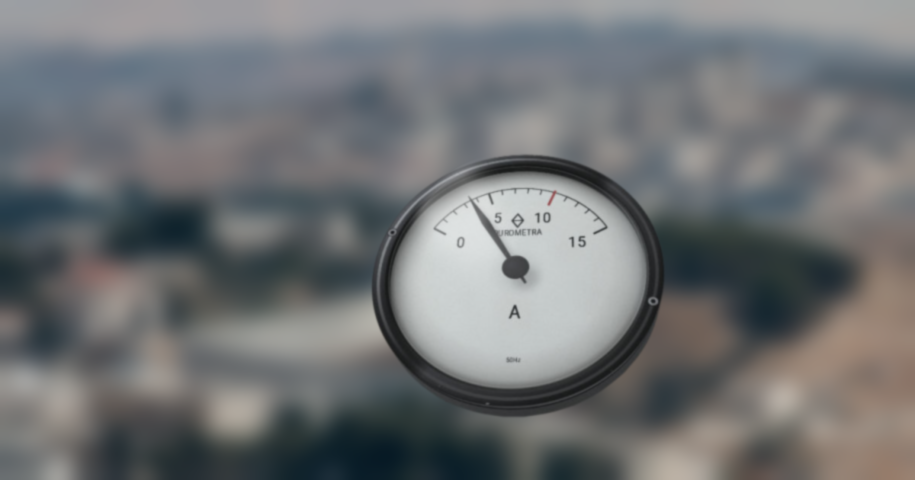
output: 3.5 A
